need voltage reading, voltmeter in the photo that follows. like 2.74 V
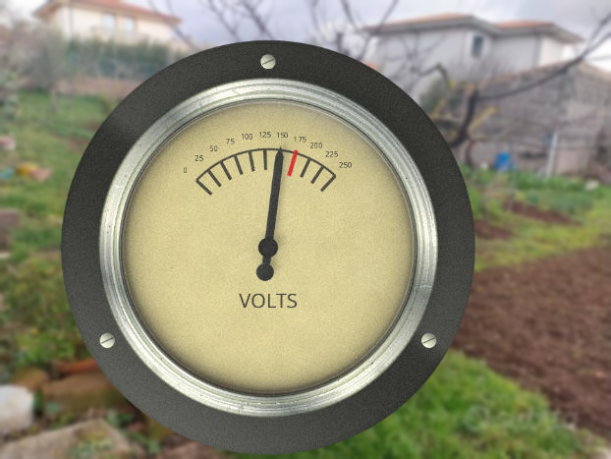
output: 150 V
